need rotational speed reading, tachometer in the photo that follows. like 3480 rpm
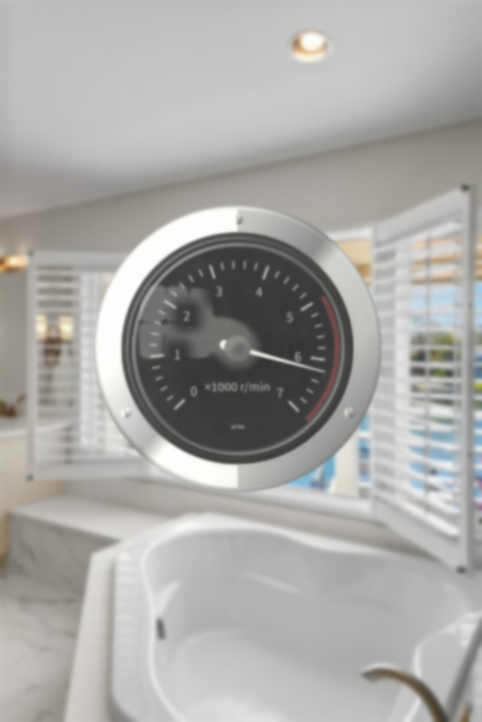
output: 6200 rpm
